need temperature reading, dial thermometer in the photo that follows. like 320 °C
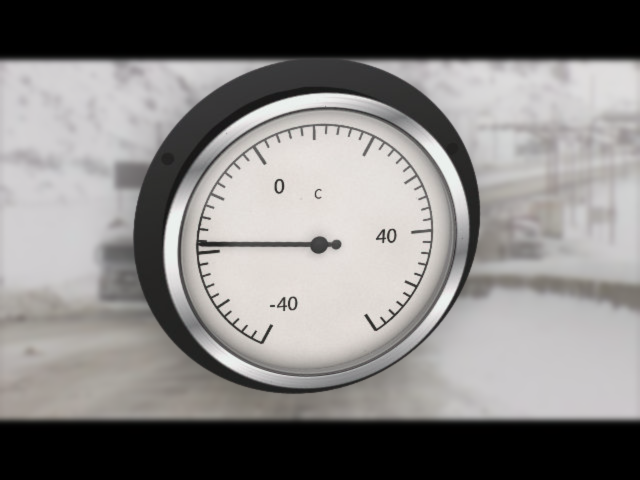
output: -18 °C
